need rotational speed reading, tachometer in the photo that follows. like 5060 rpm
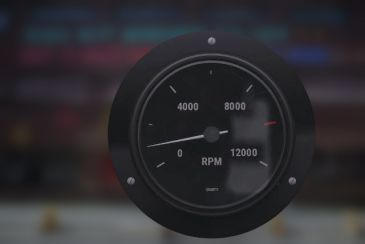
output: 1000 rpm
